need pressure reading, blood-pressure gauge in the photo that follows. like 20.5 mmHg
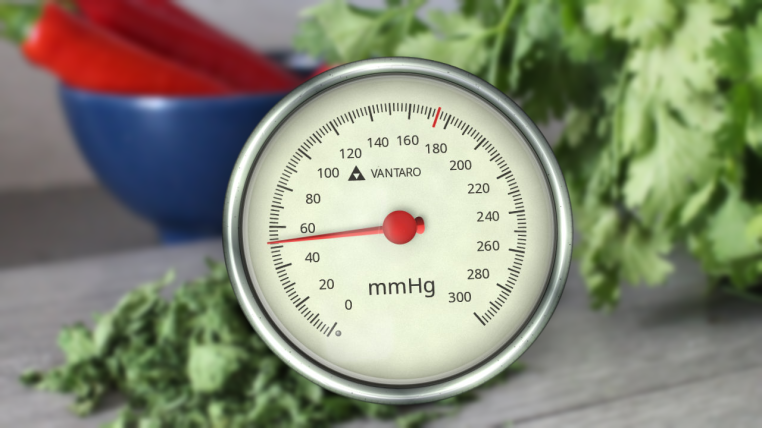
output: 52 mmHg
